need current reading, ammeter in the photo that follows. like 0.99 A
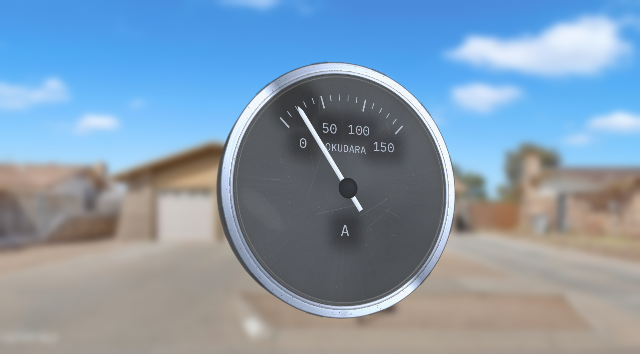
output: 20 A
